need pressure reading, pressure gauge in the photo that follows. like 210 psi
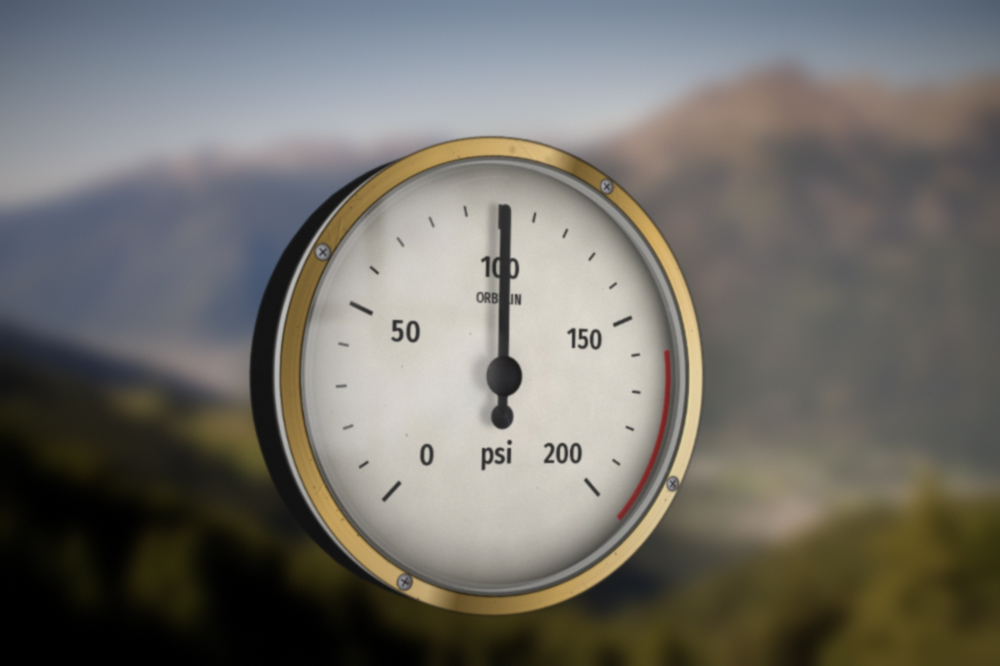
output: 100 psi
